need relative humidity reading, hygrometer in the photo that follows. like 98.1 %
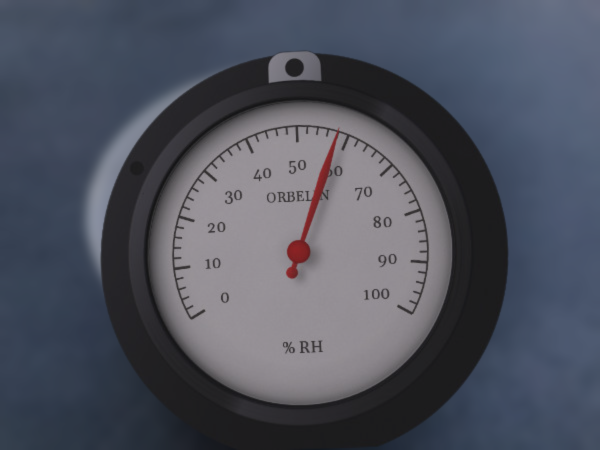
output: 58 %
